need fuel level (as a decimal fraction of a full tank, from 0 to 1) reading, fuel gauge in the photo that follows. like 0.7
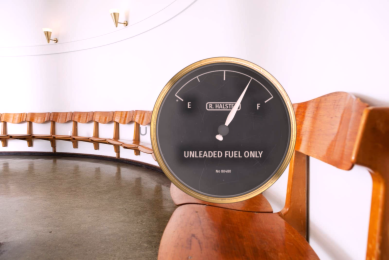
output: 0.75
